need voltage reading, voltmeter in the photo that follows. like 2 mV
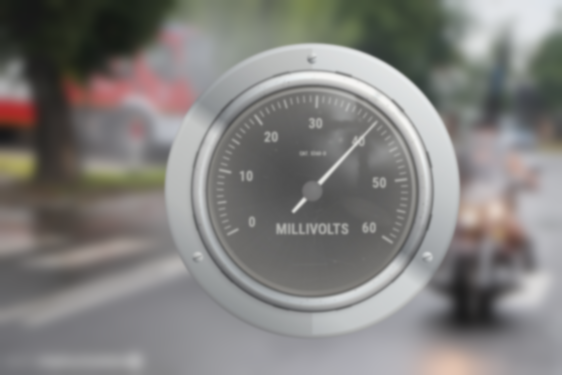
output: 40 mV
